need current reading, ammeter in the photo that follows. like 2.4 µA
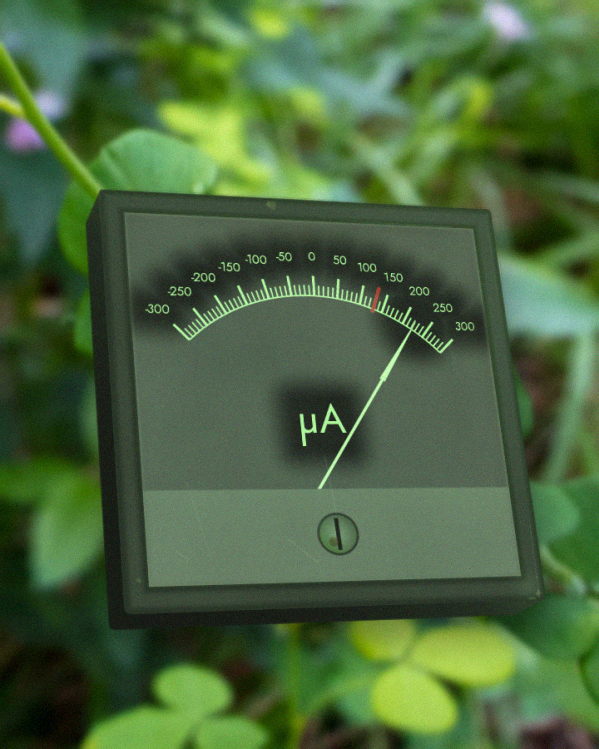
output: 220 µA
